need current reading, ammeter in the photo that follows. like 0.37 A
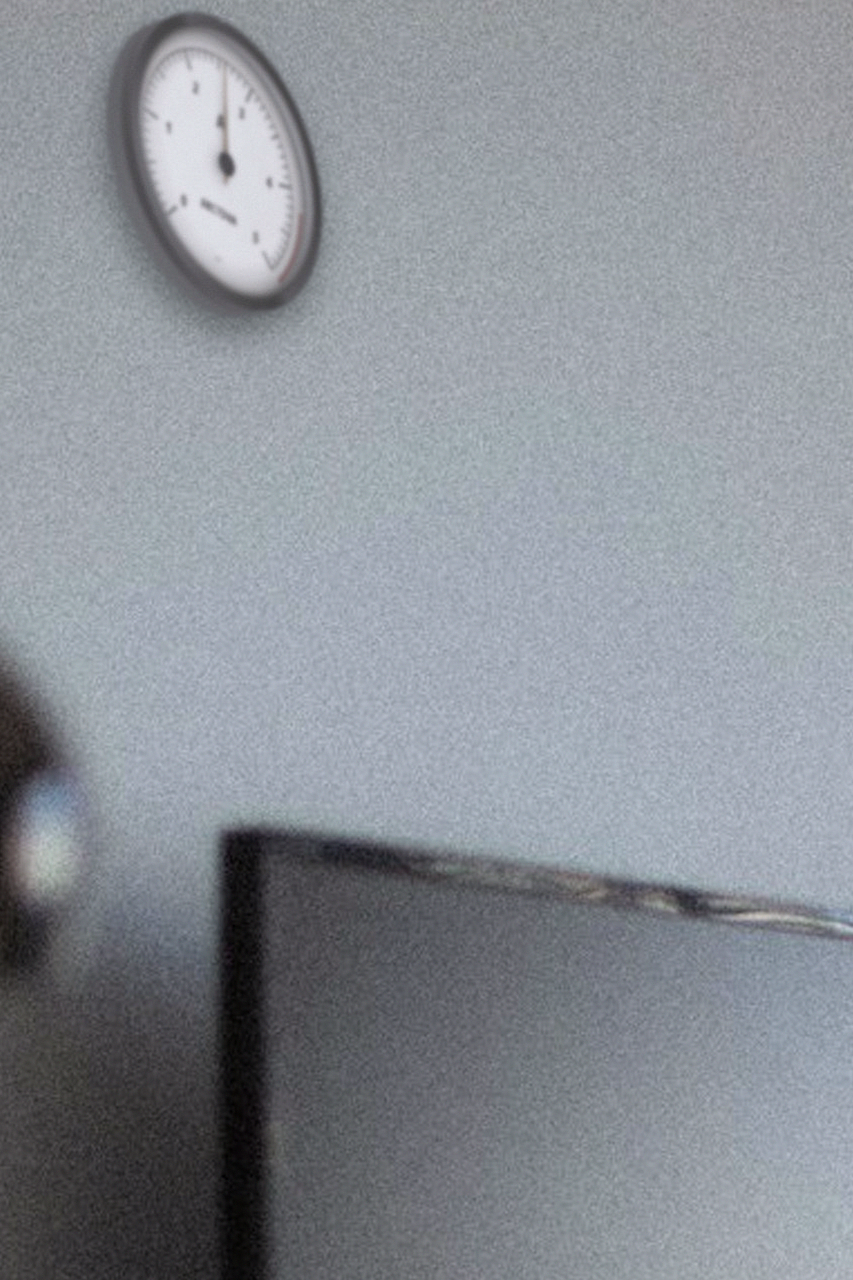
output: 2.5 A
